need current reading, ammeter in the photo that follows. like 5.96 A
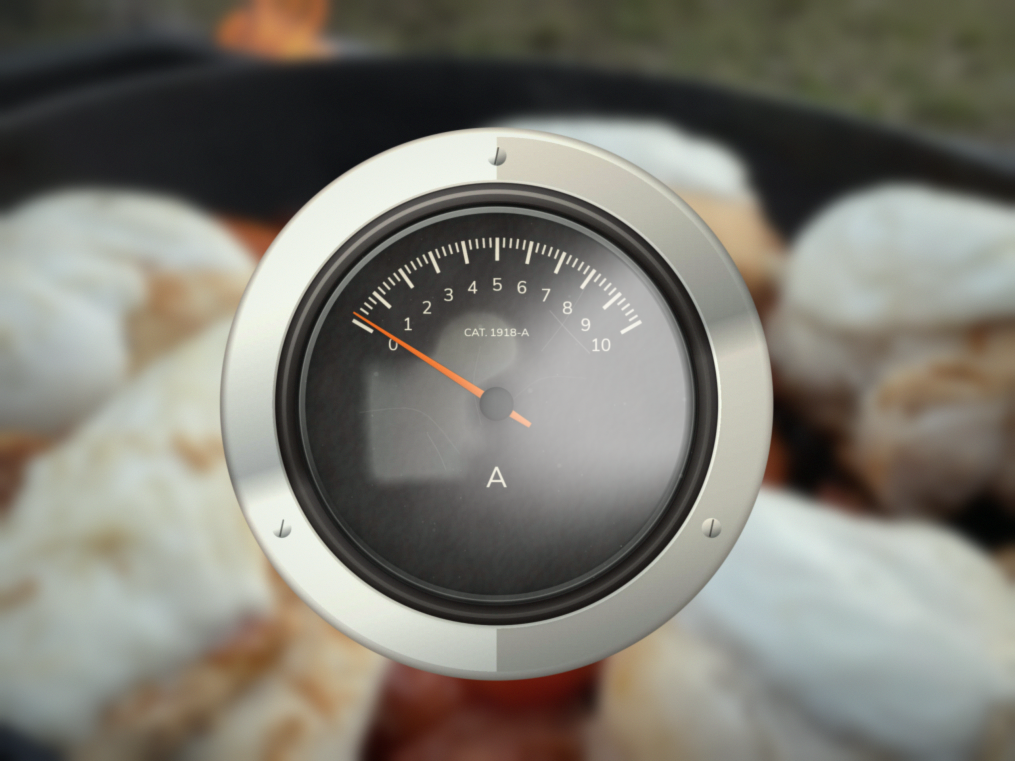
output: 0.2 A
